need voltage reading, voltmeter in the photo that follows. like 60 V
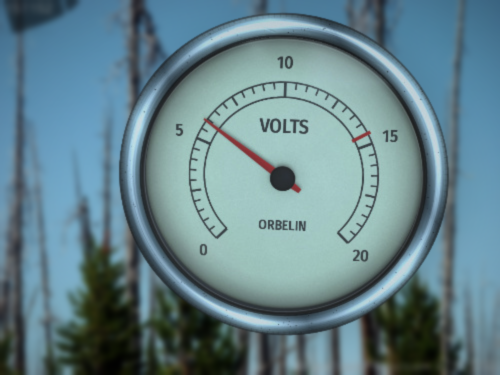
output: 6 V
